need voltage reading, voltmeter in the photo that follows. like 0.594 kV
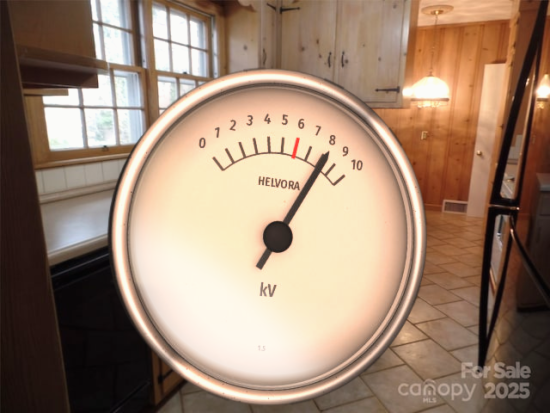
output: 8 kV
